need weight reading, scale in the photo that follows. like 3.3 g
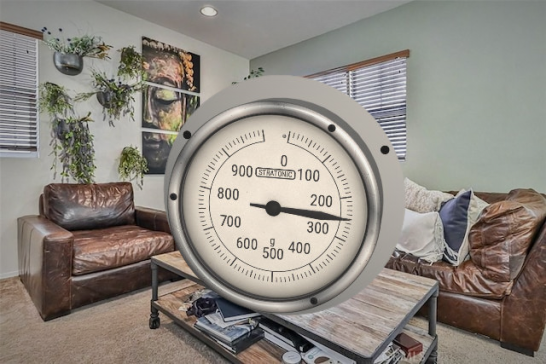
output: 250 g
